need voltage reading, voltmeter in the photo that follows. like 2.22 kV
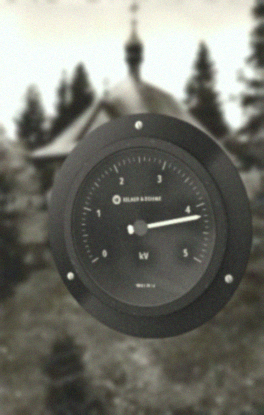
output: 4.2 kV
